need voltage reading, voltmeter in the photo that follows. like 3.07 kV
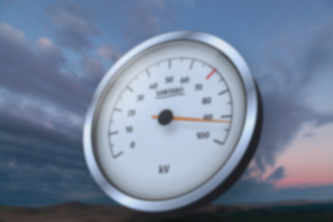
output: 92.5 kV
